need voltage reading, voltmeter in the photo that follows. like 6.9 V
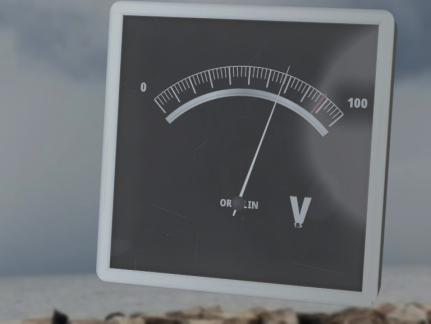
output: 68 V
